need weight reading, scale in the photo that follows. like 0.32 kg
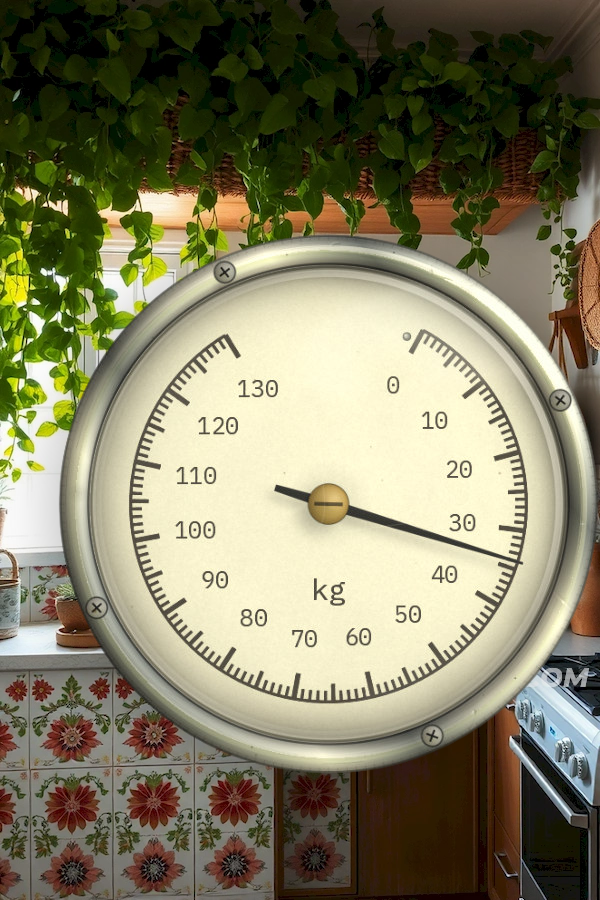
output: 34 kg
